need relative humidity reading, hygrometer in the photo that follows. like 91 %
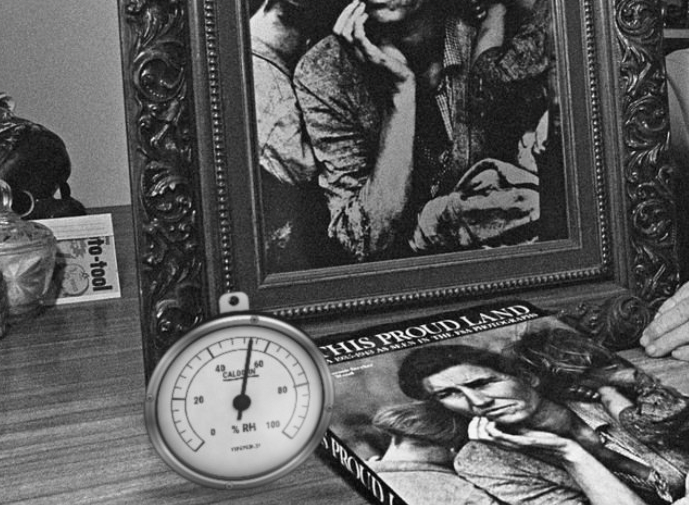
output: 54 %
